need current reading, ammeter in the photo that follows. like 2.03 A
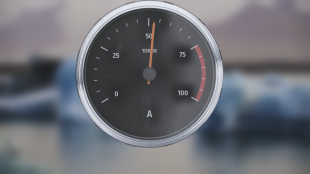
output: 52.5 A
